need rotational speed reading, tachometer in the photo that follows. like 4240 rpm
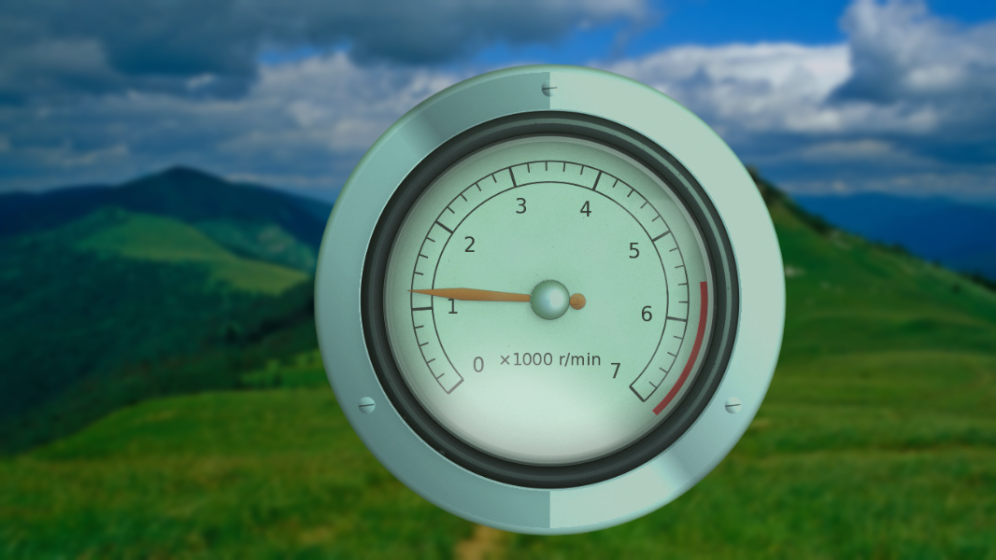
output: 1200 rpm
